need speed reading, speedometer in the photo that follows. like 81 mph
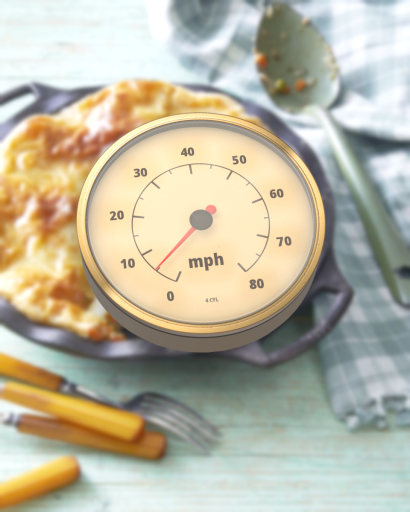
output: 5 mph
